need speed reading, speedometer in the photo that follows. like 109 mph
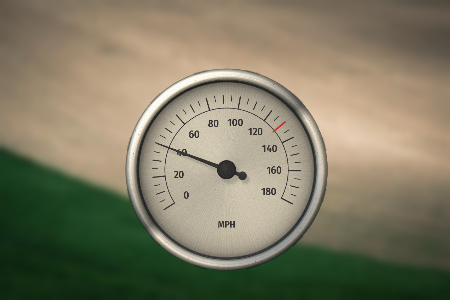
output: 40 mph
